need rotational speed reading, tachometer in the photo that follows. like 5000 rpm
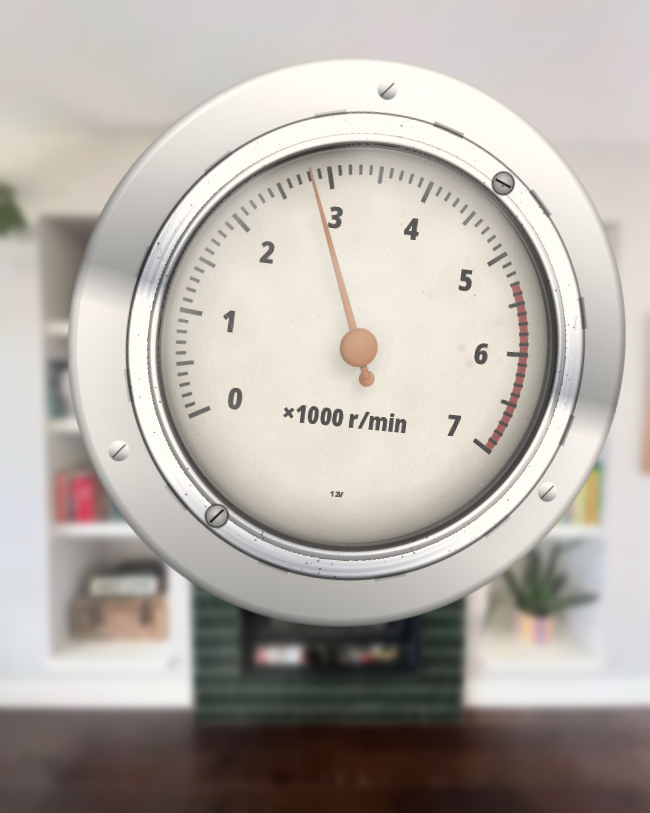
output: 2800 rpm
